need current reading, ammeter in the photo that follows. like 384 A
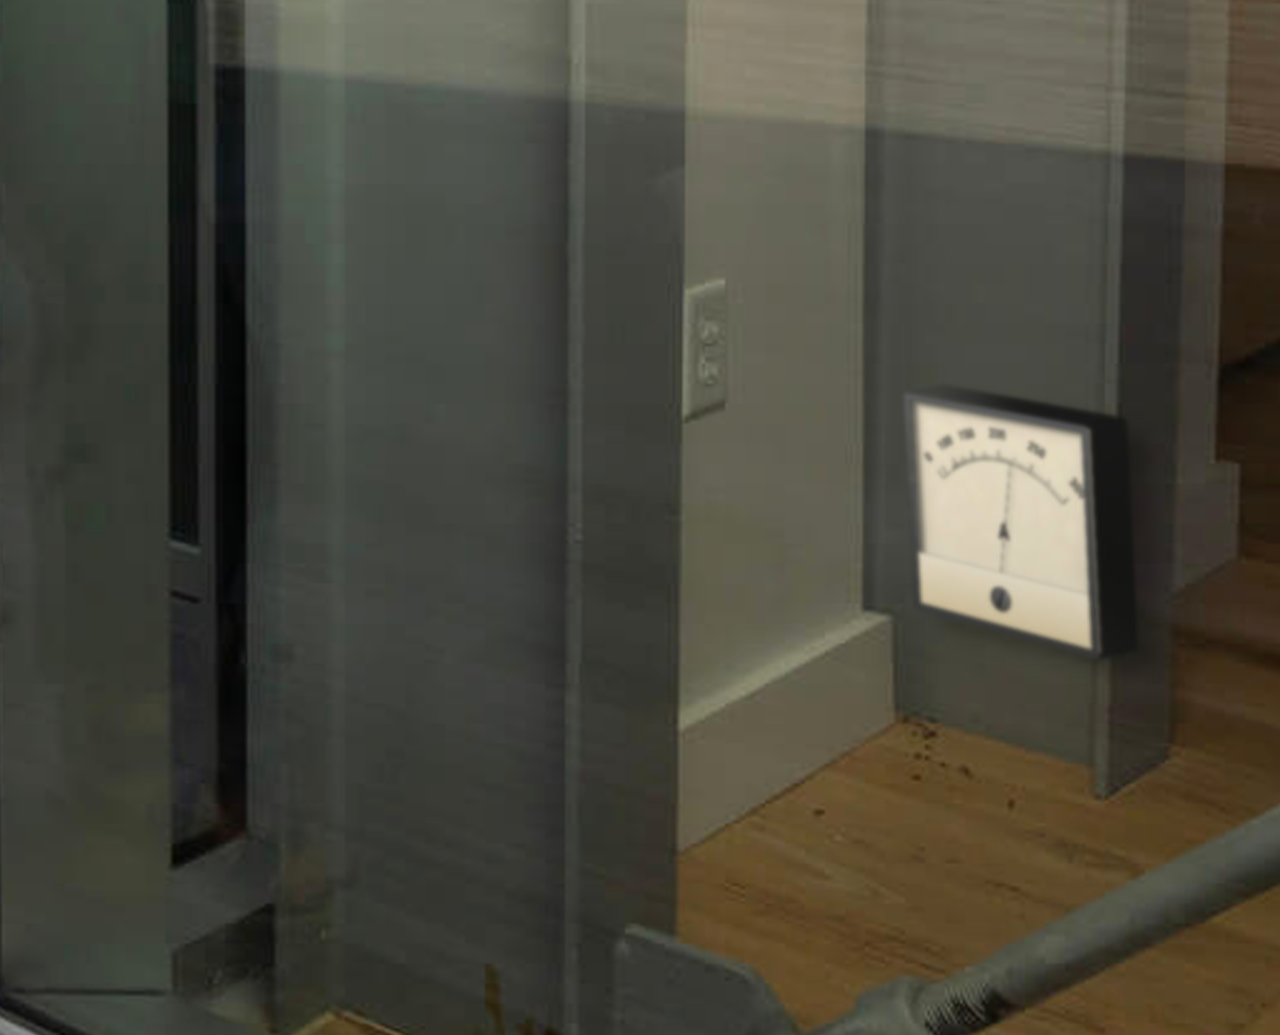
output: 225 A
